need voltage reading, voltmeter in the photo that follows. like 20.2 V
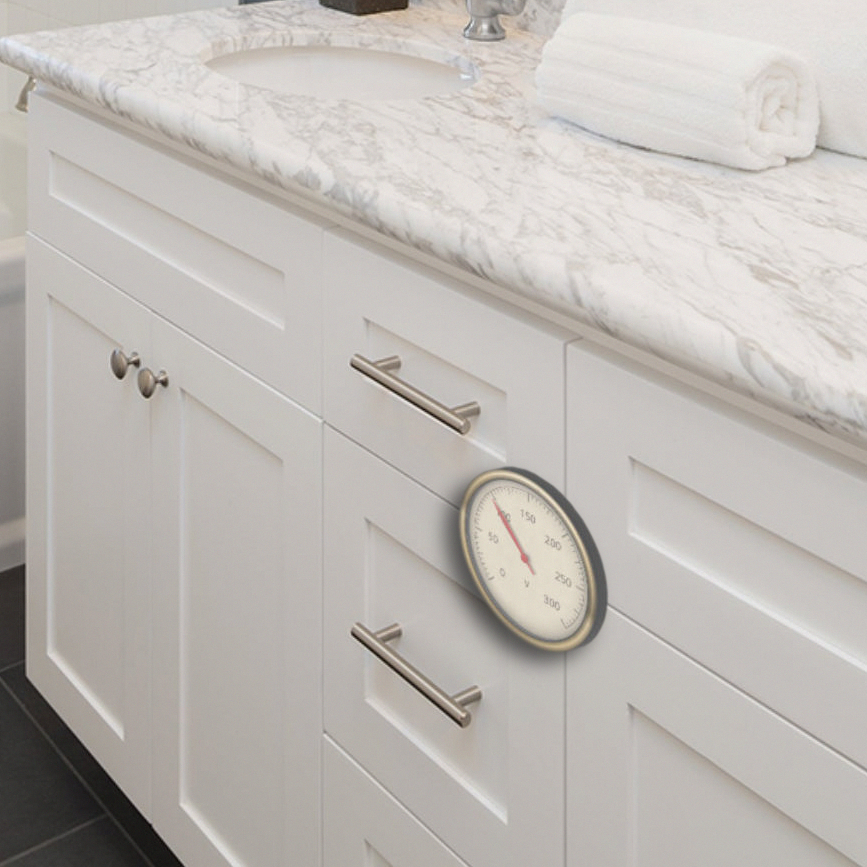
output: 100 V
